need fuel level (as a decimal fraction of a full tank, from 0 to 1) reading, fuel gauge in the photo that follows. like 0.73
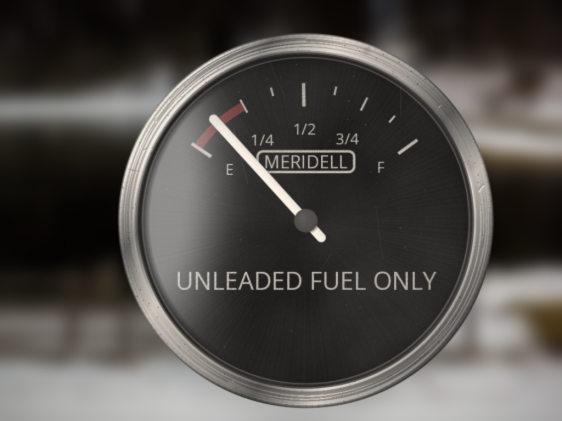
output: 0.125
